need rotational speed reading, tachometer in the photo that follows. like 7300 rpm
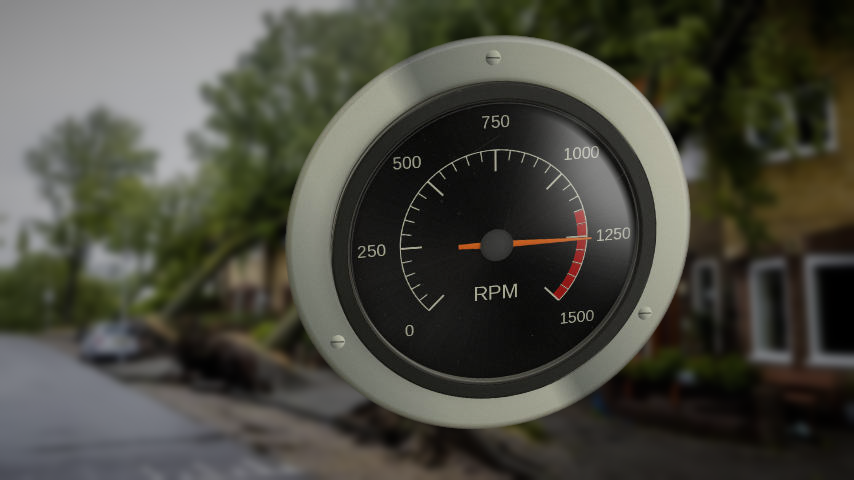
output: 1250 rpm
